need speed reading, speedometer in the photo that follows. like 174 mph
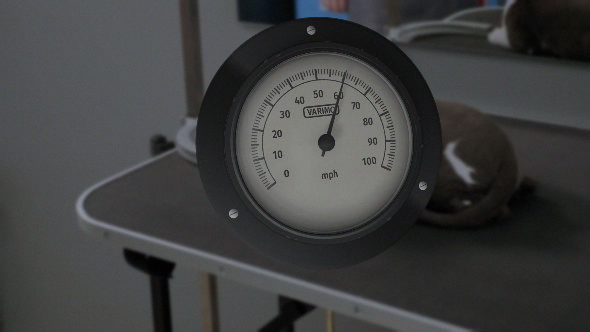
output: 60 mph
